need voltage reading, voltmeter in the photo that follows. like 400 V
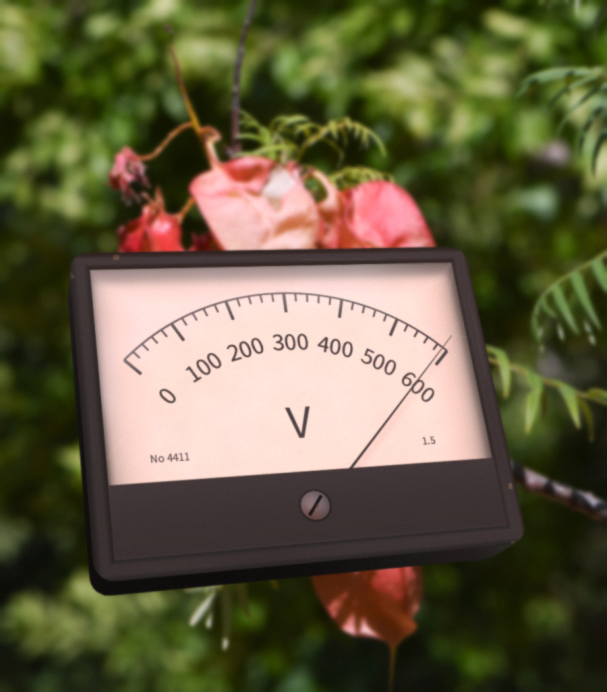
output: 590 V
